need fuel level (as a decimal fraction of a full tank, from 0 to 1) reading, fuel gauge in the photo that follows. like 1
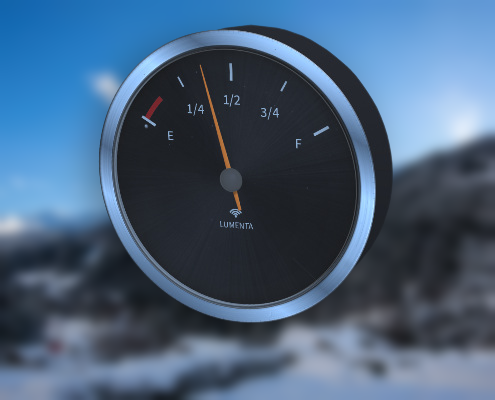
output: 0.375
